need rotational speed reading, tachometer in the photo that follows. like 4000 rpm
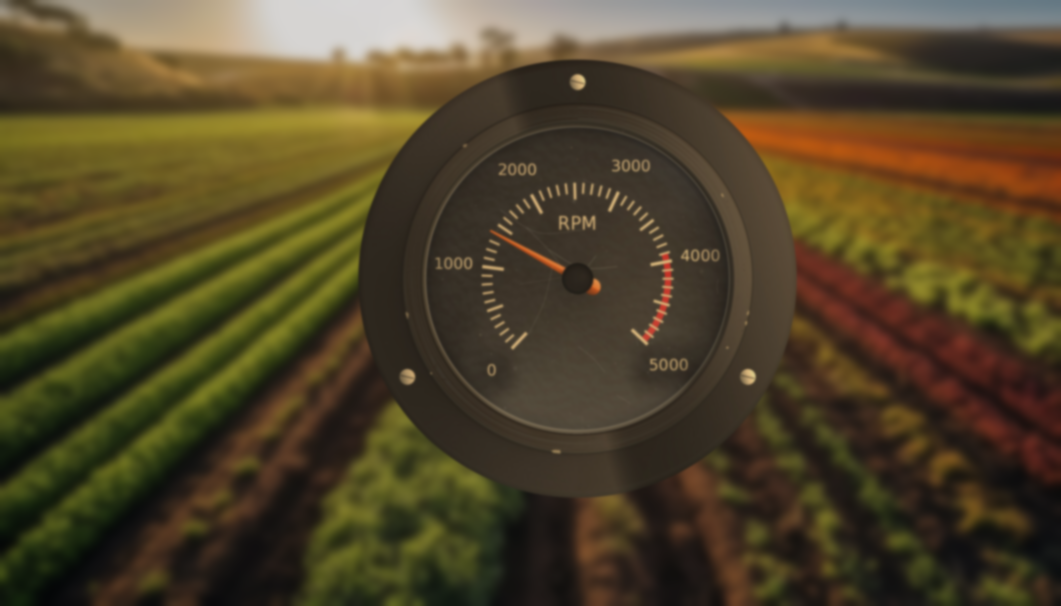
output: 1400 rpm
